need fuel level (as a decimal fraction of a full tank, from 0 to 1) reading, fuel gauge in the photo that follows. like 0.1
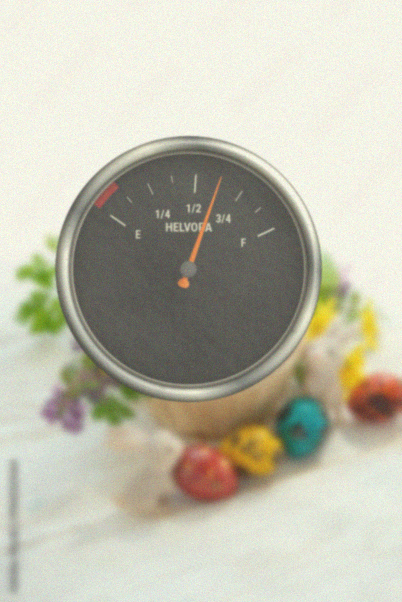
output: 0.625
